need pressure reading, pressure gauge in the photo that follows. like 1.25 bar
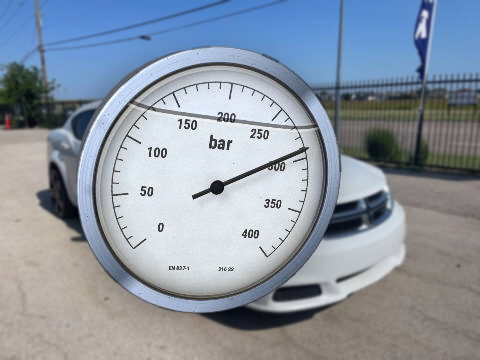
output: 290 bar
